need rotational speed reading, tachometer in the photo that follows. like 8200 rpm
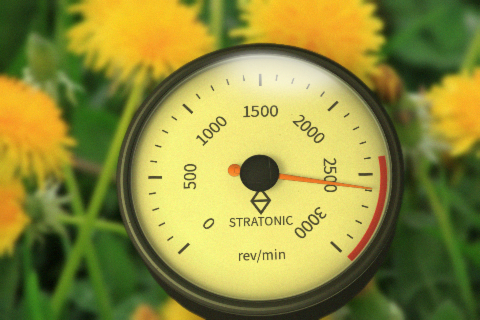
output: 2600 rpm
